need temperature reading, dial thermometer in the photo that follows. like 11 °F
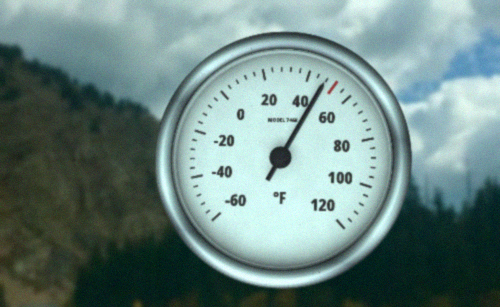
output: 48 °F
